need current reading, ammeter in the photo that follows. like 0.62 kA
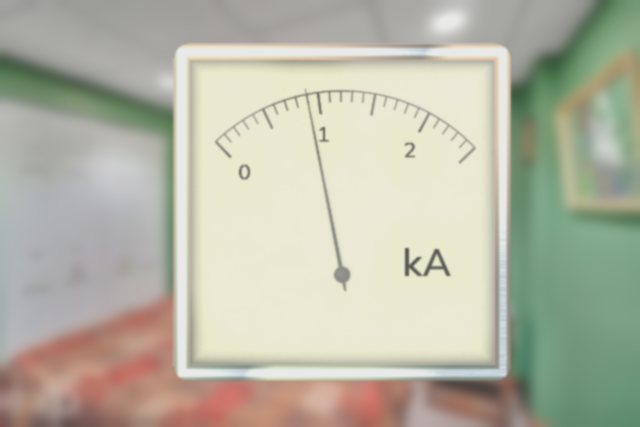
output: 0.9 kA
